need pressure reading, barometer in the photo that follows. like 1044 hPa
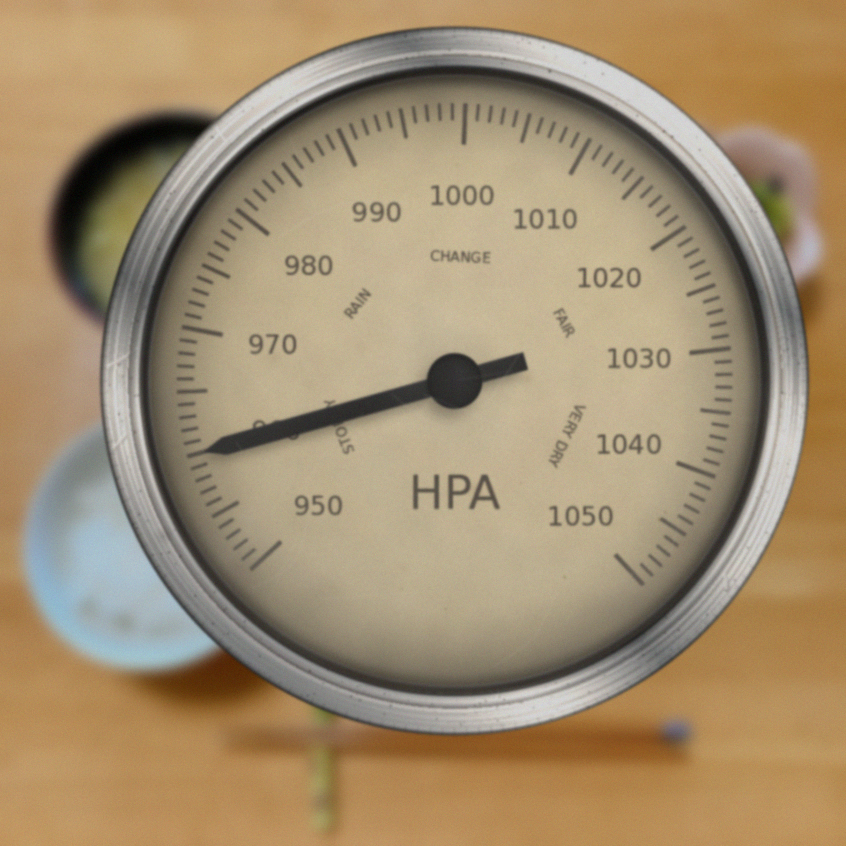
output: 960 hPa
